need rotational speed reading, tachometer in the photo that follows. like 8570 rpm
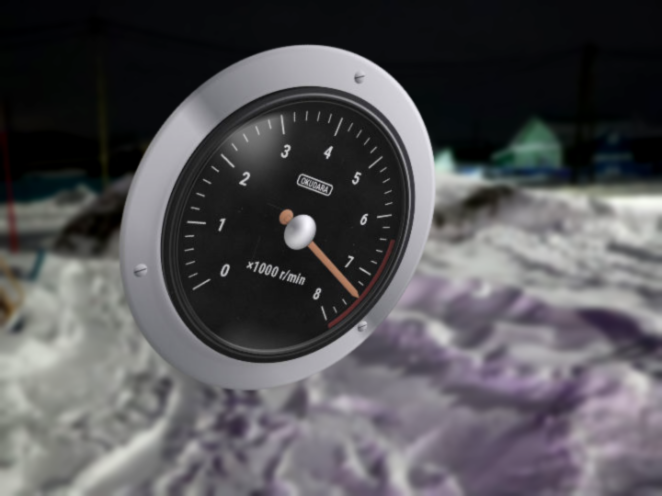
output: 7400 rpm
